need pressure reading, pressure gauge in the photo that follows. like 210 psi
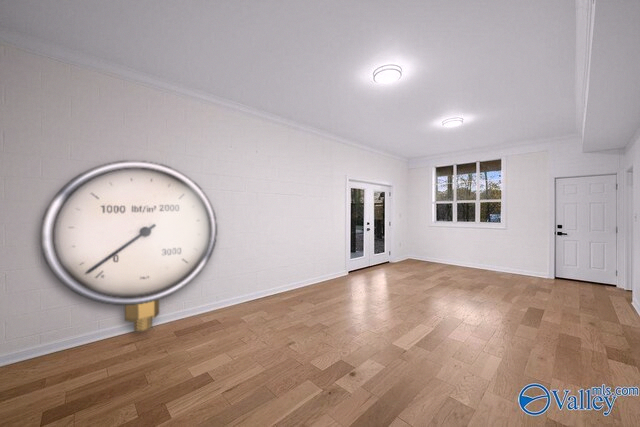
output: 100 psi
